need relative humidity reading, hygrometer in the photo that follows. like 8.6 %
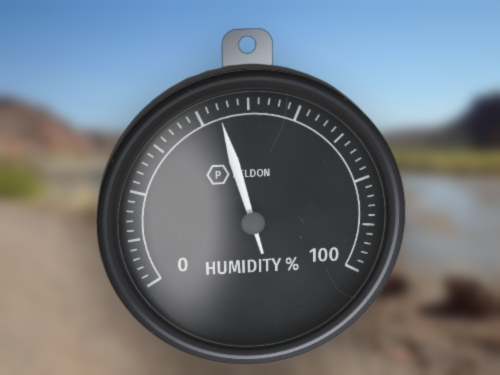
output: 44 %
